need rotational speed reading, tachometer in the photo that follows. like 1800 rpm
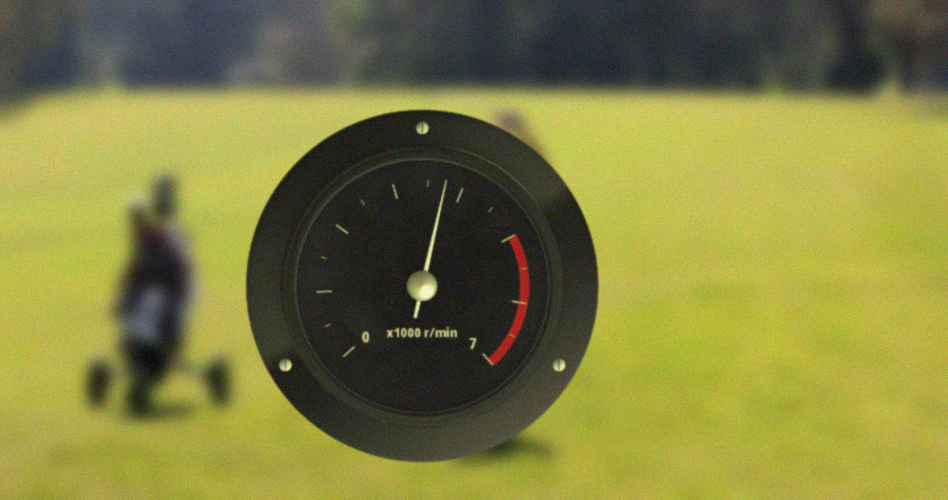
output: 3750 rpm
